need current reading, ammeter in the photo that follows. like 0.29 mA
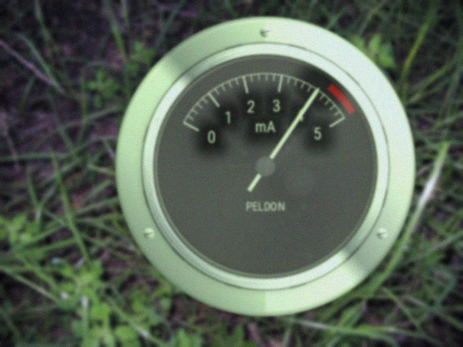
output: 4 mA
